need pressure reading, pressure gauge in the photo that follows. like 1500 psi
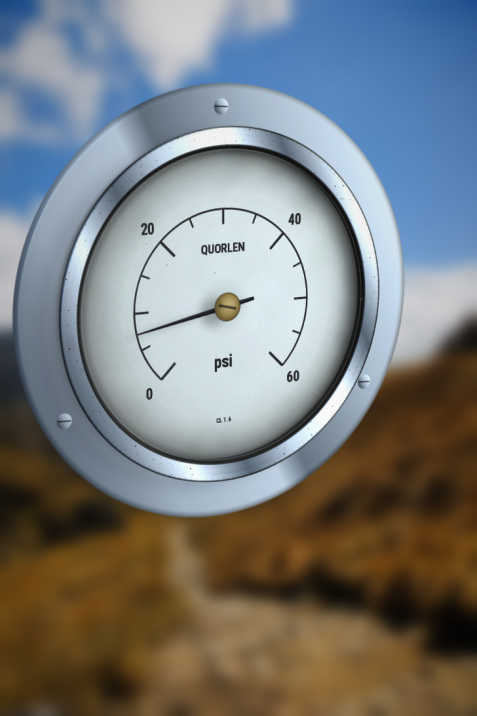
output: 7.5 psi
